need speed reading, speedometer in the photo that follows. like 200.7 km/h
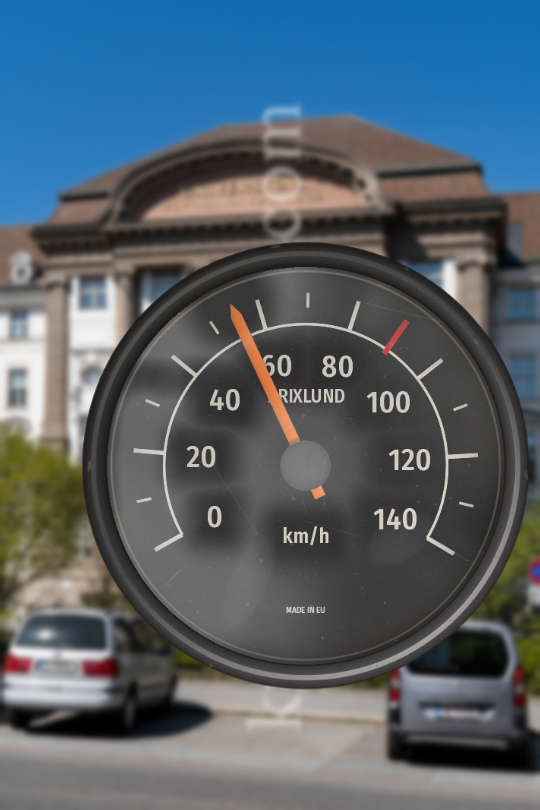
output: 55 km/h
